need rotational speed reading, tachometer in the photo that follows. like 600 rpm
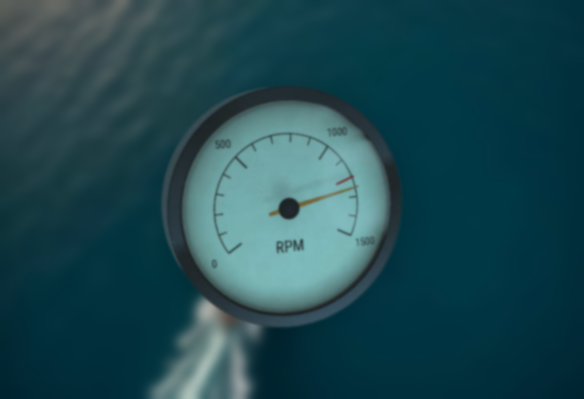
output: 1250 rpm
